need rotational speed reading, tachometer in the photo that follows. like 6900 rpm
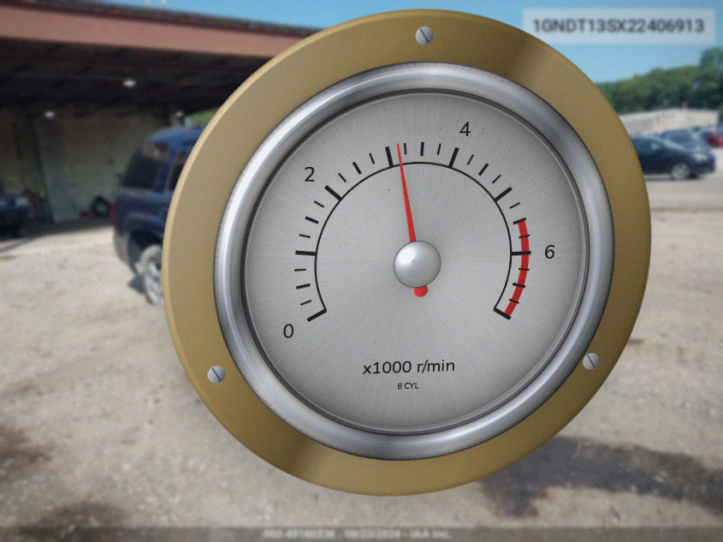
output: 3125 rpm
